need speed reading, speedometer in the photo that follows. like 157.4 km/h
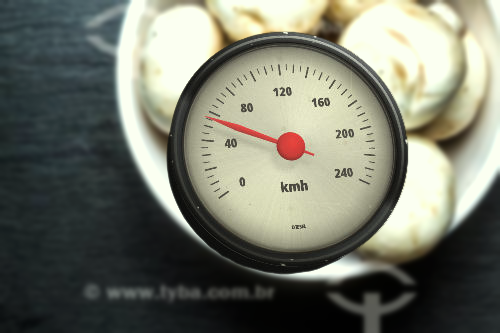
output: 55 km/h
